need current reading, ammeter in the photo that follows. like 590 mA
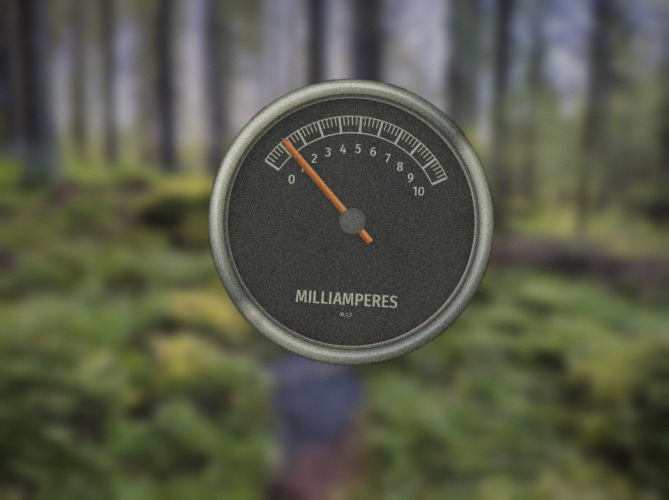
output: 1.2 mA
